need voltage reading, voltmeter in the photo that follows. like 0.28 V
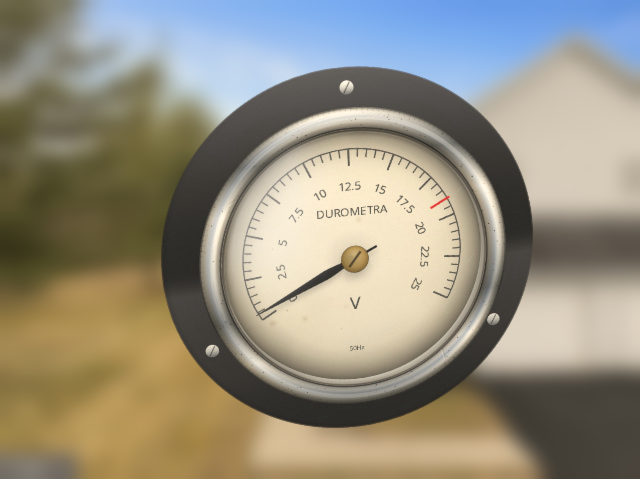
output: 0.5 V
